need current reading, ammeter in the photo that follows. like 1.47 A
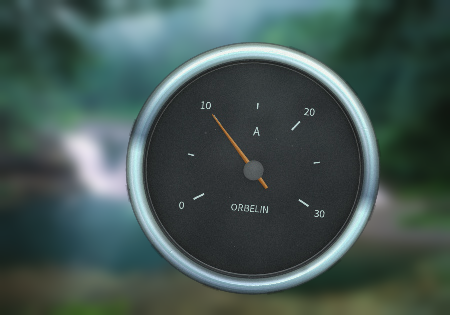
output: 10 A
